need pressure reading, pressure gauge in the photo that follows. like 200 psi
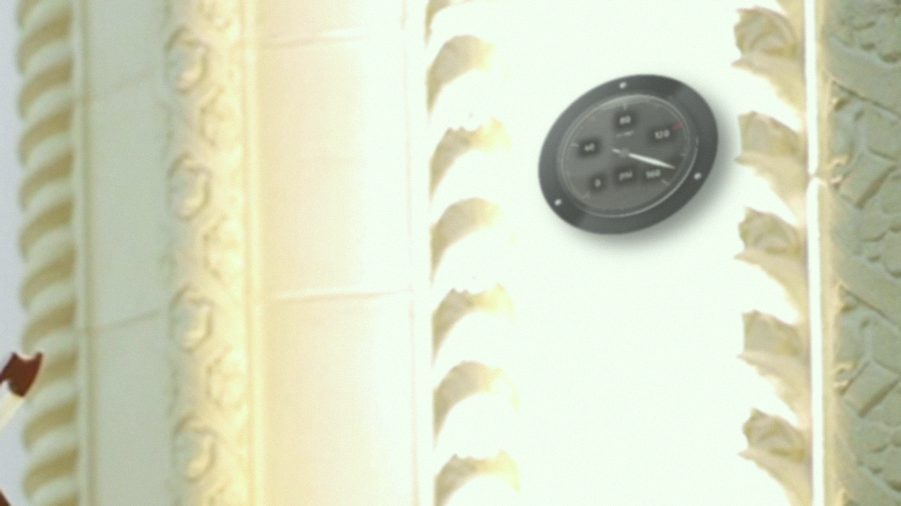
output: 150 psi
